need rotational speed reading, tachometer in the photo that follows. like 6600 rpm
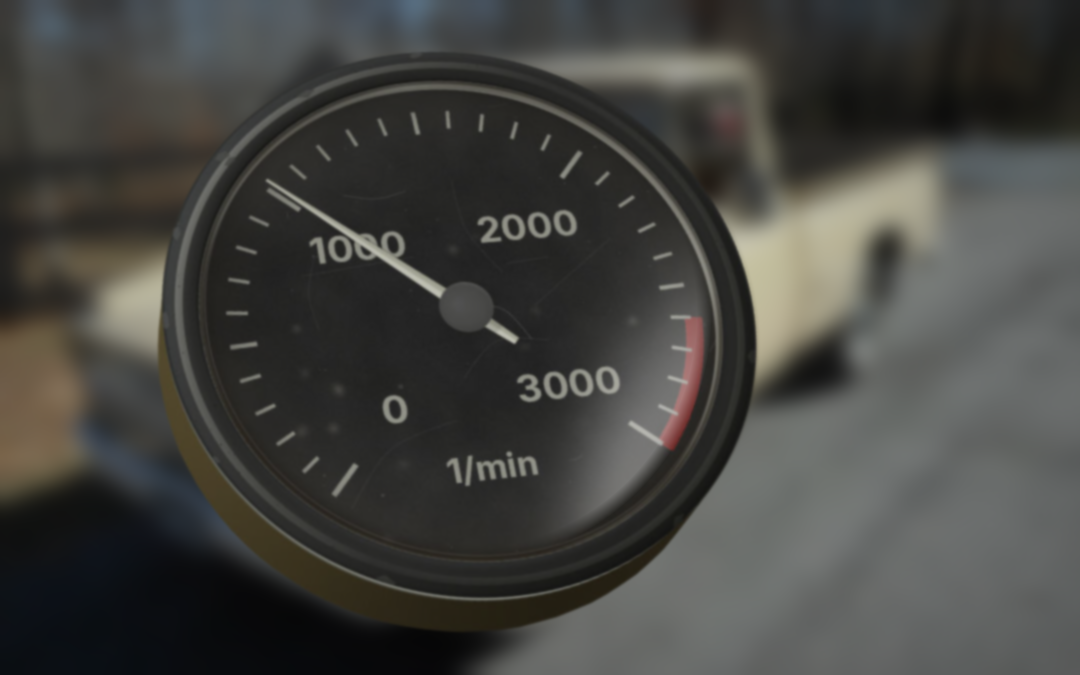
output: 1000 rpm
